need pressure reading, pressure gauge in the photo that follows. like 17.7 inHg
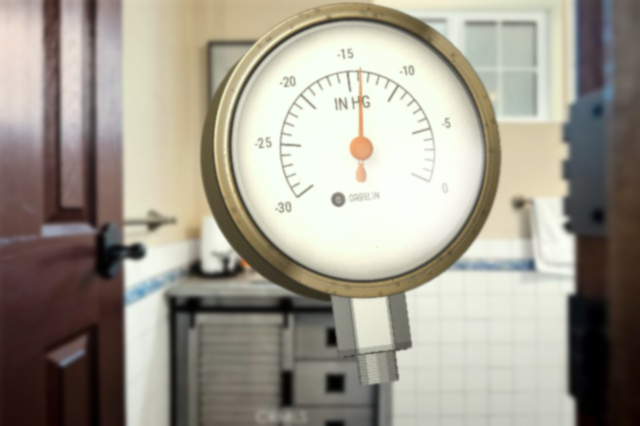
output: -14 inHg
